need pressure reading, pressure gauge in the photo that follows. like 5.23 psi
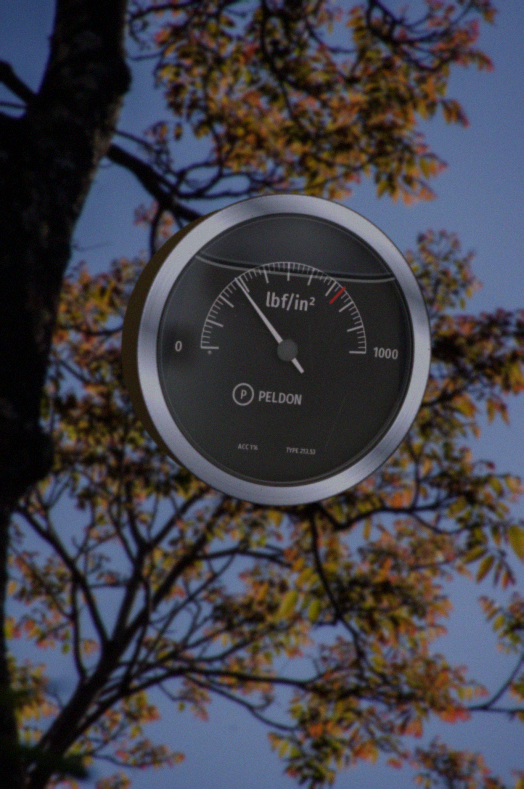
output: 280 psi
